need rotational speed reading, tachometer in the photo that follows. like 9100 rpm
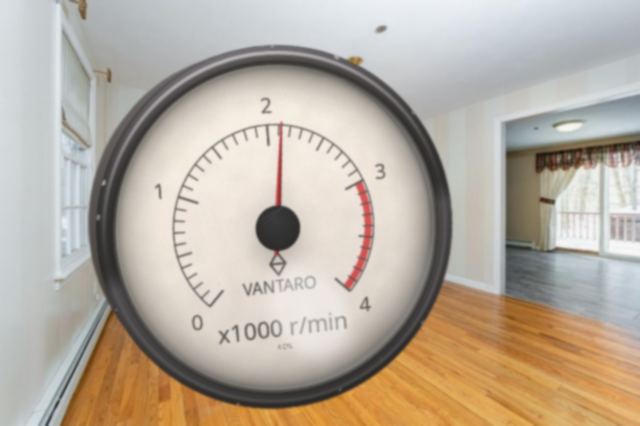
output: 2100 rpm
